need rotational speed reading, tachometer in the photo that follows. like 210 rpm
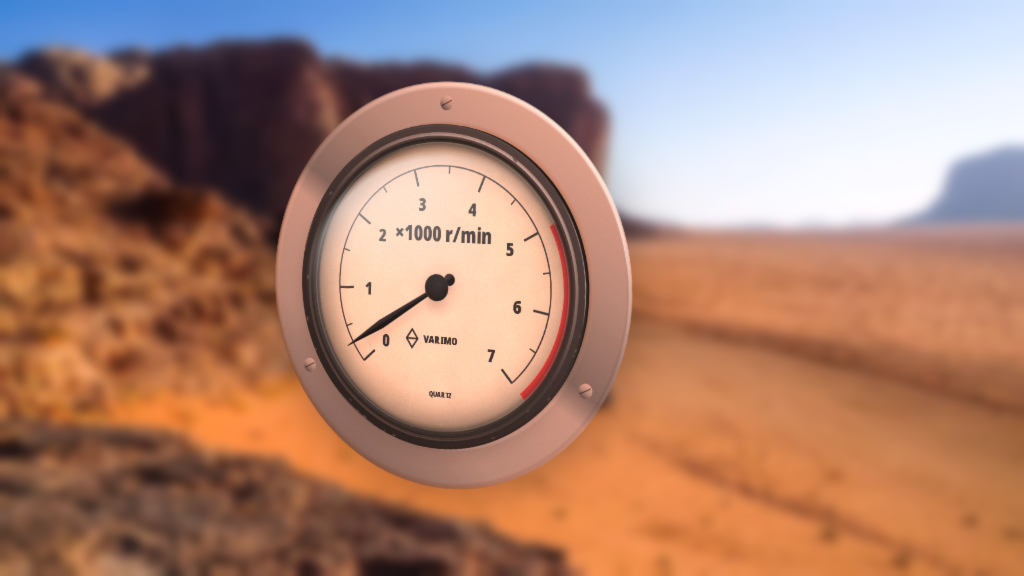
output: 250 rpm
